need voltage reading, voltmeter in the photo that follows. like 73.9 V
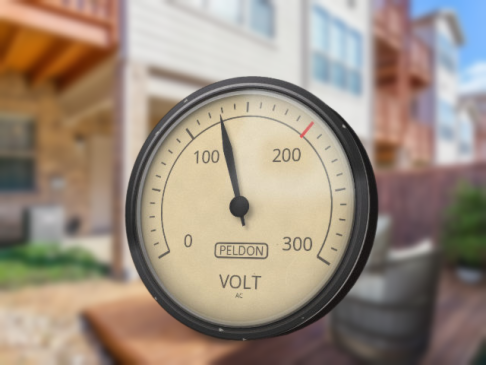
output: 130 V
